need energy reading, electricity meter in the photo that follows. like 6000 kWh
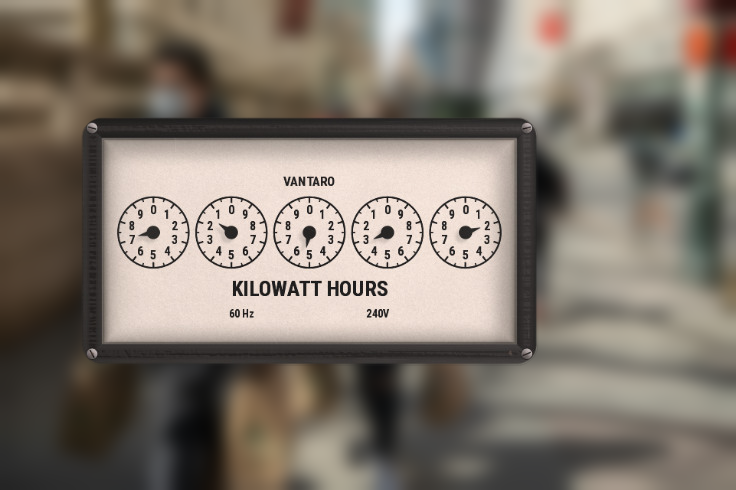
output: 71532 kWh
